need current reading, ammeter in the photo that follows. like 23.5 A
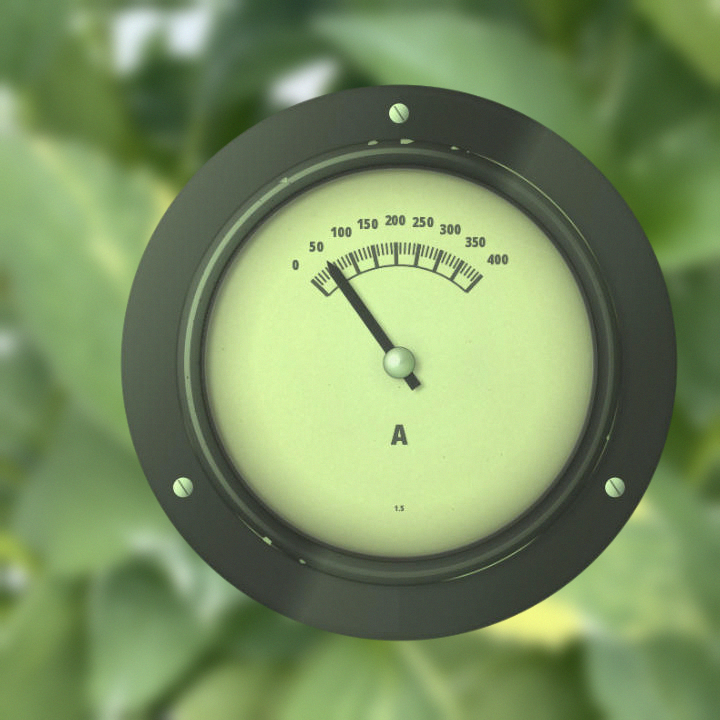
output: 50 A
